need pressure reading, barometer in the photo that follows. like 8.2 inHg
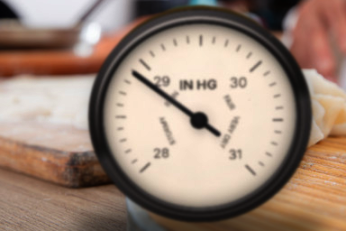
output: 28.9 inHg
